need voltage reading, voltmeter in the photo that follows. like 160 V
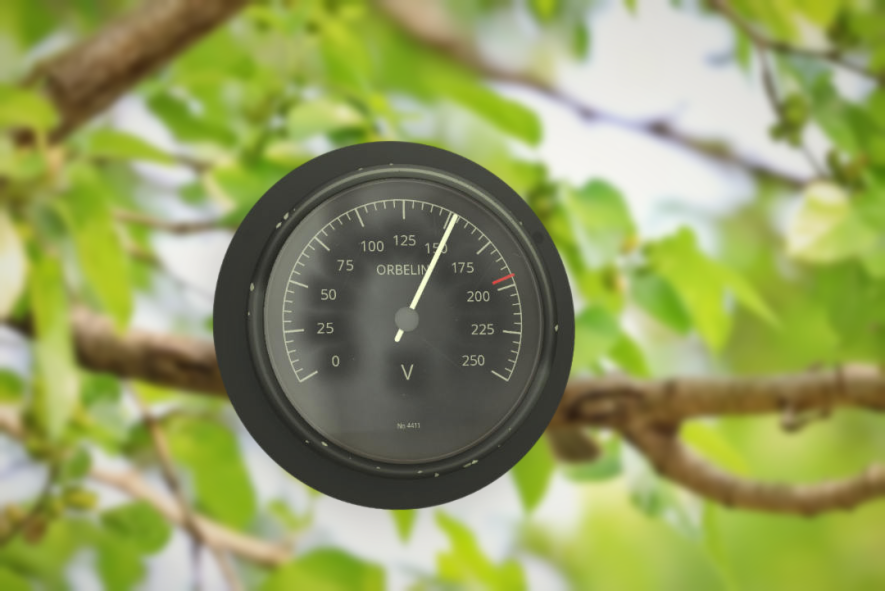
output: 152.5 V
